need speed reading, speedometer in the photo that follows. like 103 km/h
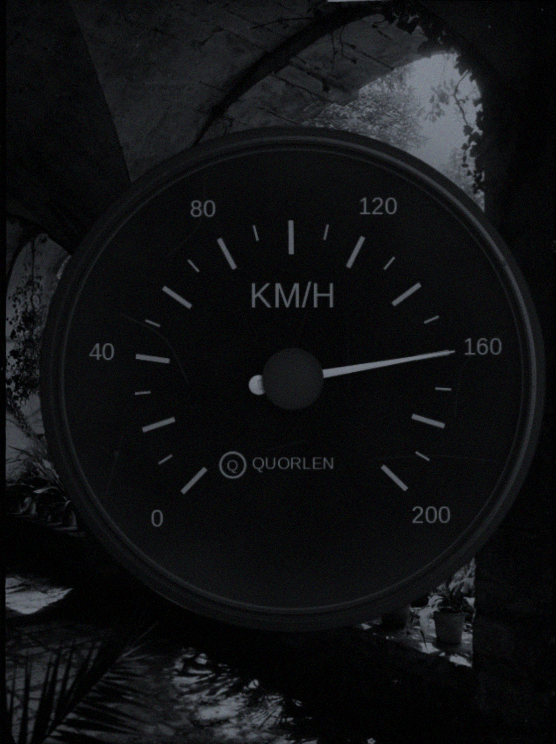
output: 160 km/h
